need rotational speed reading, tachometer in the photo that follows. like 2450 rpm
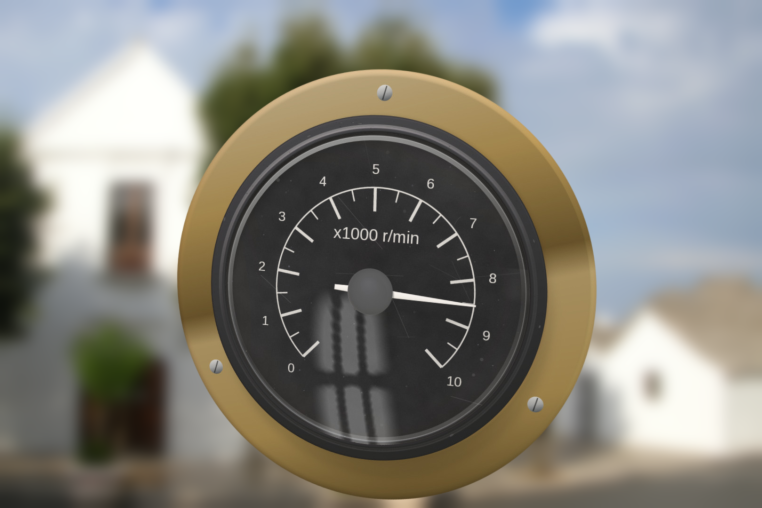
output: 8500 rpm
